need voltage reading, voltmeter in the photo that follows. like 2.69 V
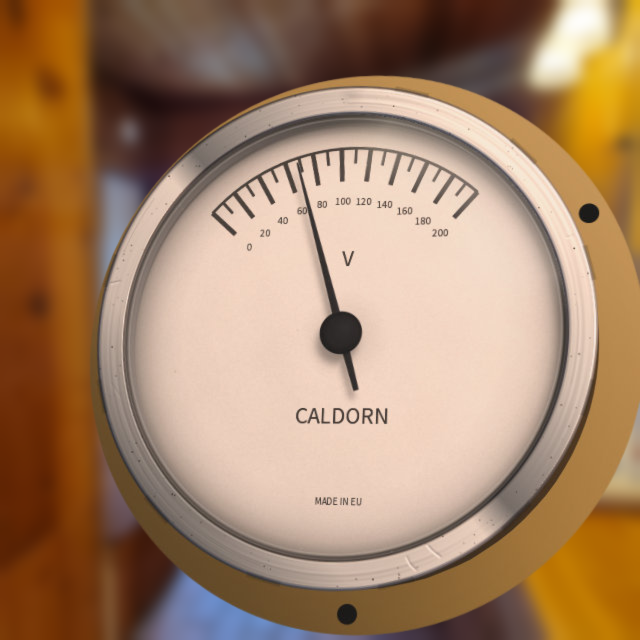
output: 70 V
